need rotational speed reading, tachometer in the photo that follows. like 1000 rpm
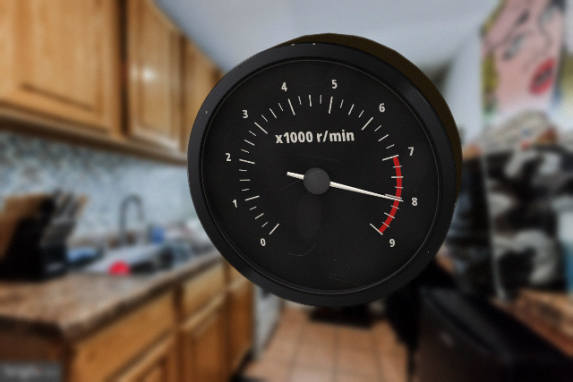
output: 8000 rpm
